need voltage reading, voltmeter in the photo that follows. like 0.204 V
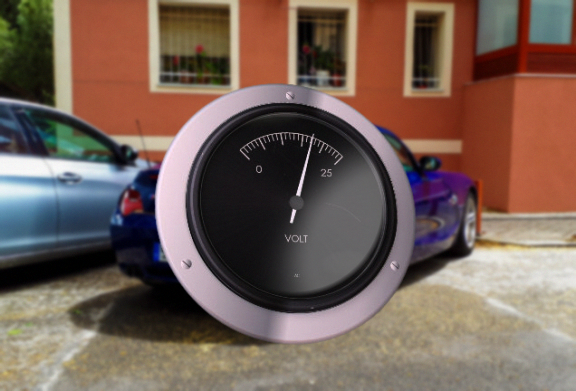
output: 17 V
